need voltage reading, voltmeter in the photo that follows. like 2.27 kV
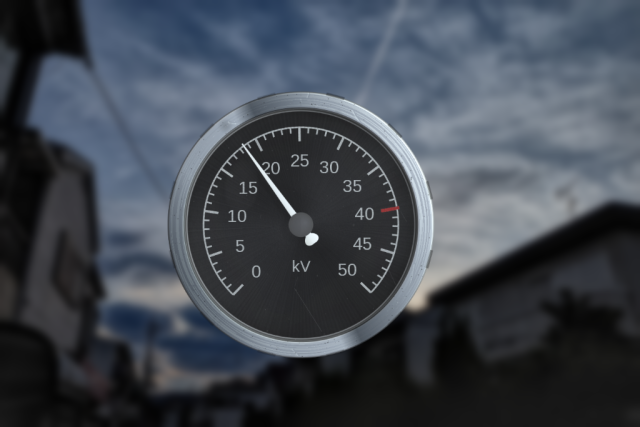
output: 18.5 kV
